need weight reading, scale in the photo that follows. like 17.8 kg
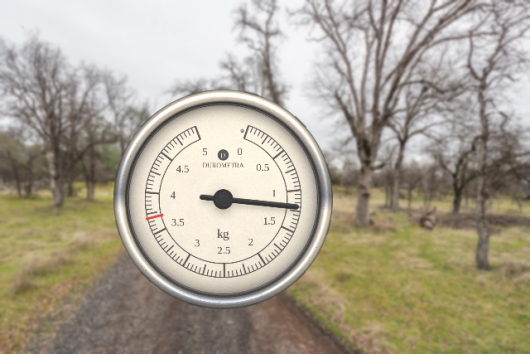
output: 1.2 kg
